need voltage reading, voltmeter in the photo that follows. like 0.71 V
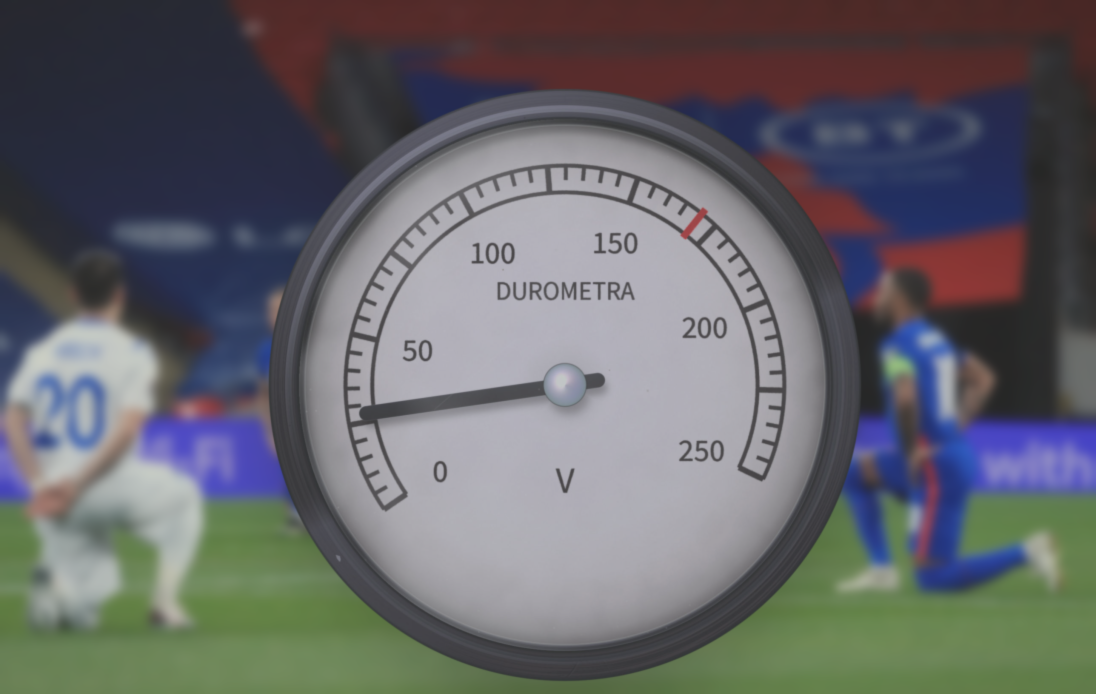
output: 27.5 V
